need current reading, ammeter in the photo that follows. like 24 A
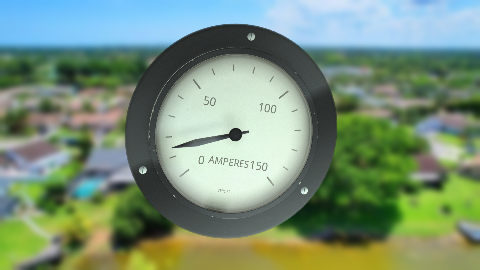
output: 15 A
